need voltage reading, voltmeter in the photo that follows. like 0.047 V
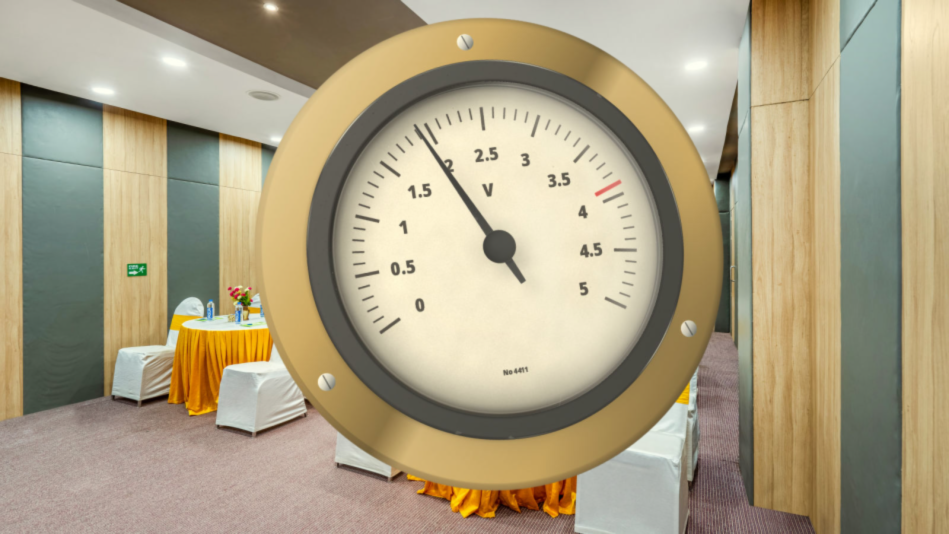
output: 1.9 V
